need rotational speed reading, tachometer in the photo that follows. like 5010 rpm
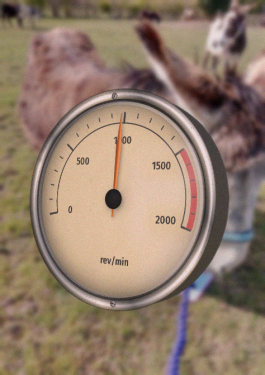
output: 1000 rpm
